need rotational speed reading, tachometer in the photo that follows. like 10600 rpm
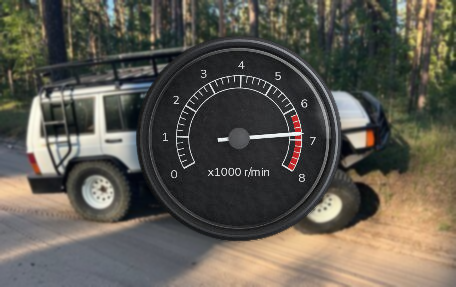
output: 6800 rpm
